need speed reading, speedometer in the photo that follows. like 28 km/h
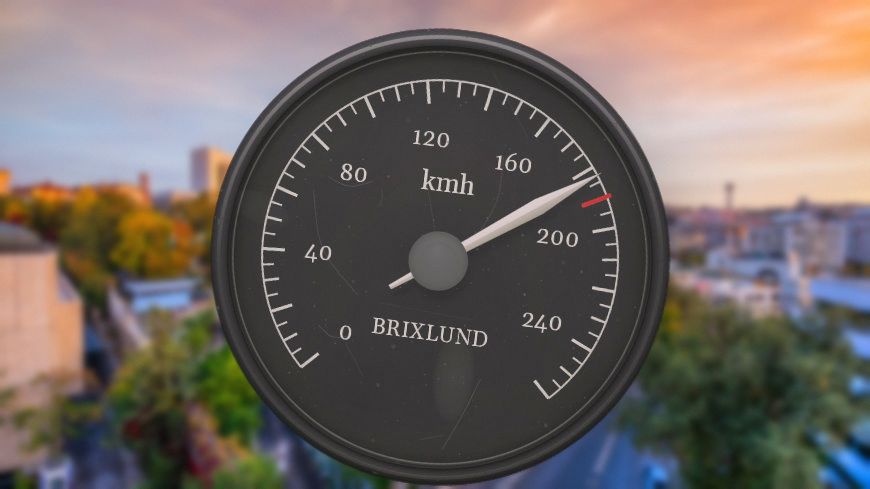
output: 182.5 km/h
